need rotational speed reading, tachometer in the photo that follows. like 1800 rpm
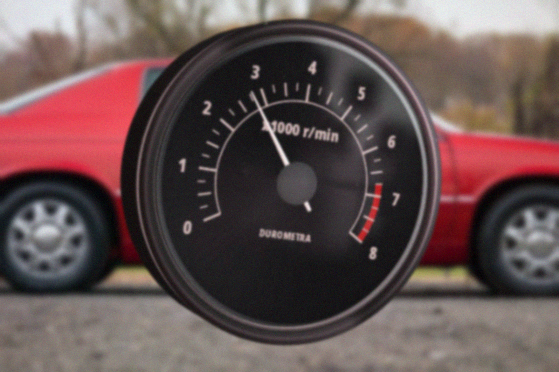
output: 2750 rpm
